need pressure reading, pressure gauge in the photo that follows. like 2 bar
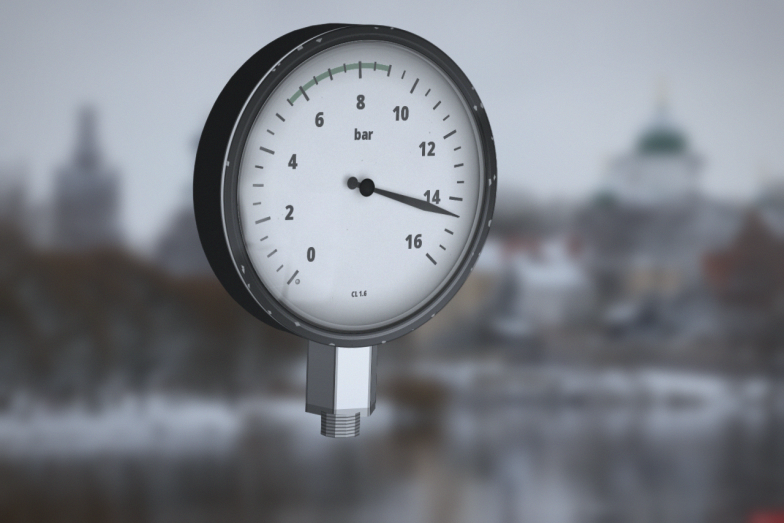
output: 14.5 bar
